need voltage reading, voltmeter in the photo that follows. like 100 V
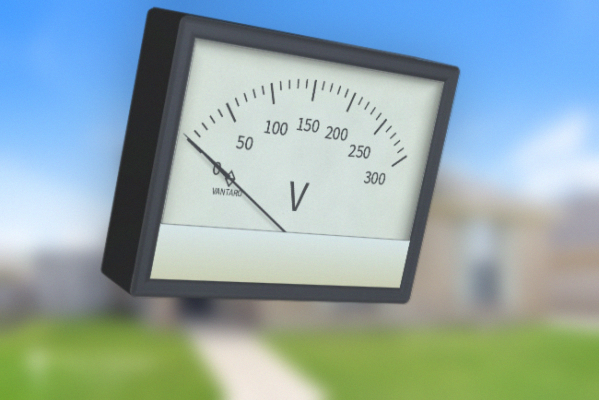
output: 0 V
